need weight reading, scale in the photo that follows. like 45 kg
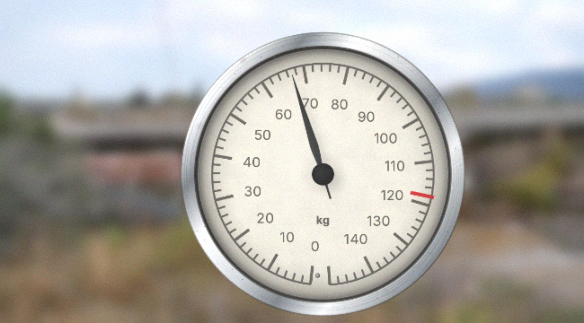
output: 67 kg
